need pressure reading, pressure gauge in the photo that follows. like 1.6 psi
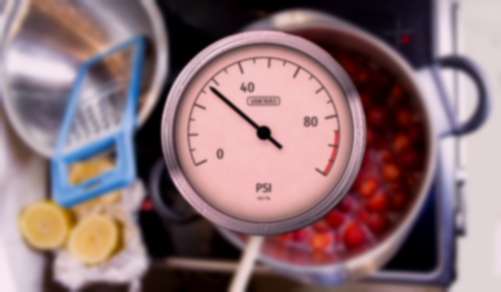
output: 27.5 psi
